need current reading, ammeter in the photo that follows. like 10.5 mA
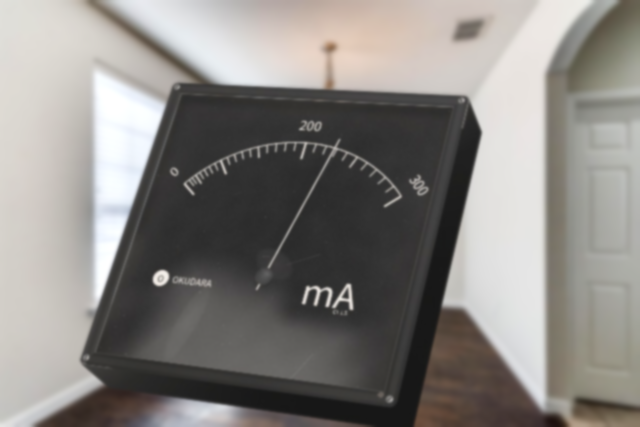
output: 230 mA
